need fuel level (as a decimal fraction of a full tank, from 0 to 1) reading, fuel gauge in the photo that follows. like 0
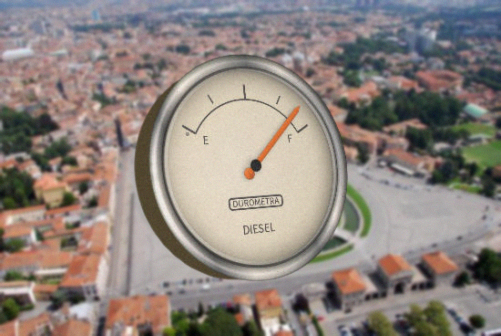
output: 0.875
